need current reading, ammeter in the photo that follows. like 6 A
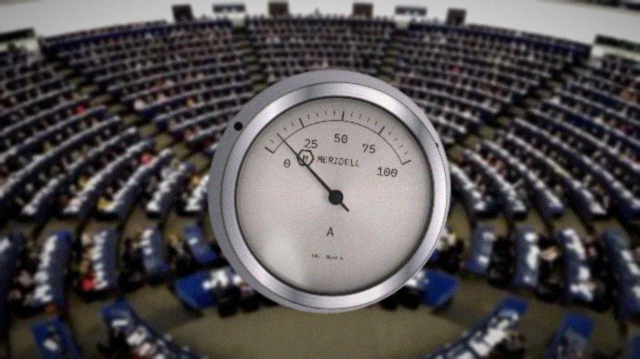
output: 10 A
